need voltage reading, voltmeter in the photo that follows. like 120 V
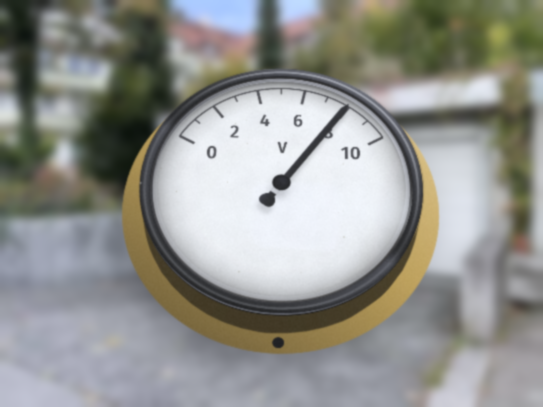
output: 8 V
